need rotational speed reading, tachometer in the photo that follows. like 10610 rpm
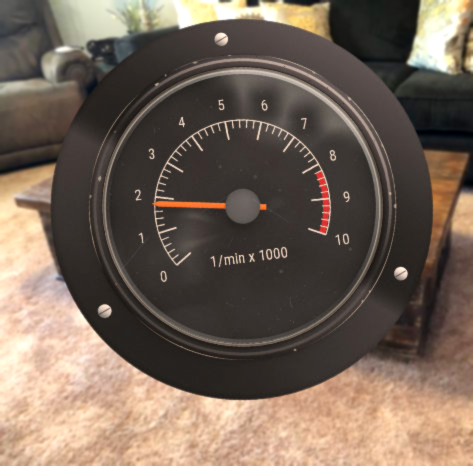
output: 1800 rpm
